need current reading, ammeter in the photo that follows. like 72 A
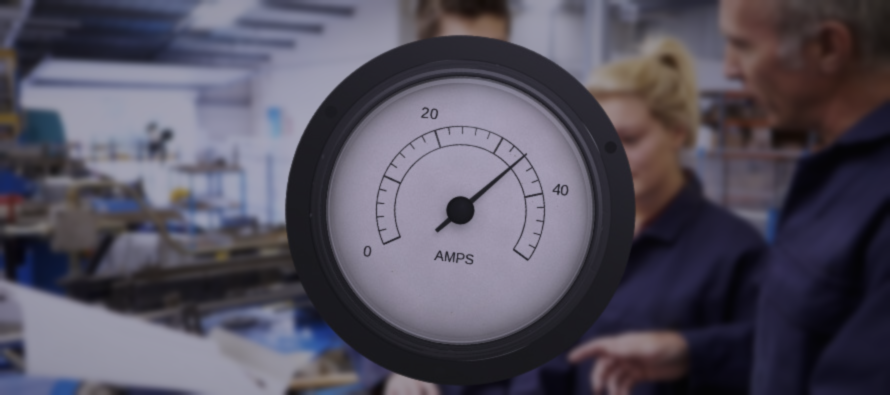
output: 34 A
